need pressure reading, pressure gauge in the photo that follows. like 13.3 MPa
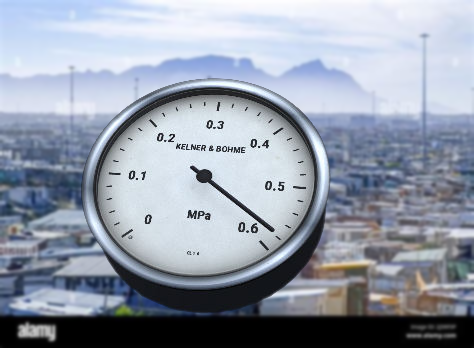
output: 0.58 MPa
